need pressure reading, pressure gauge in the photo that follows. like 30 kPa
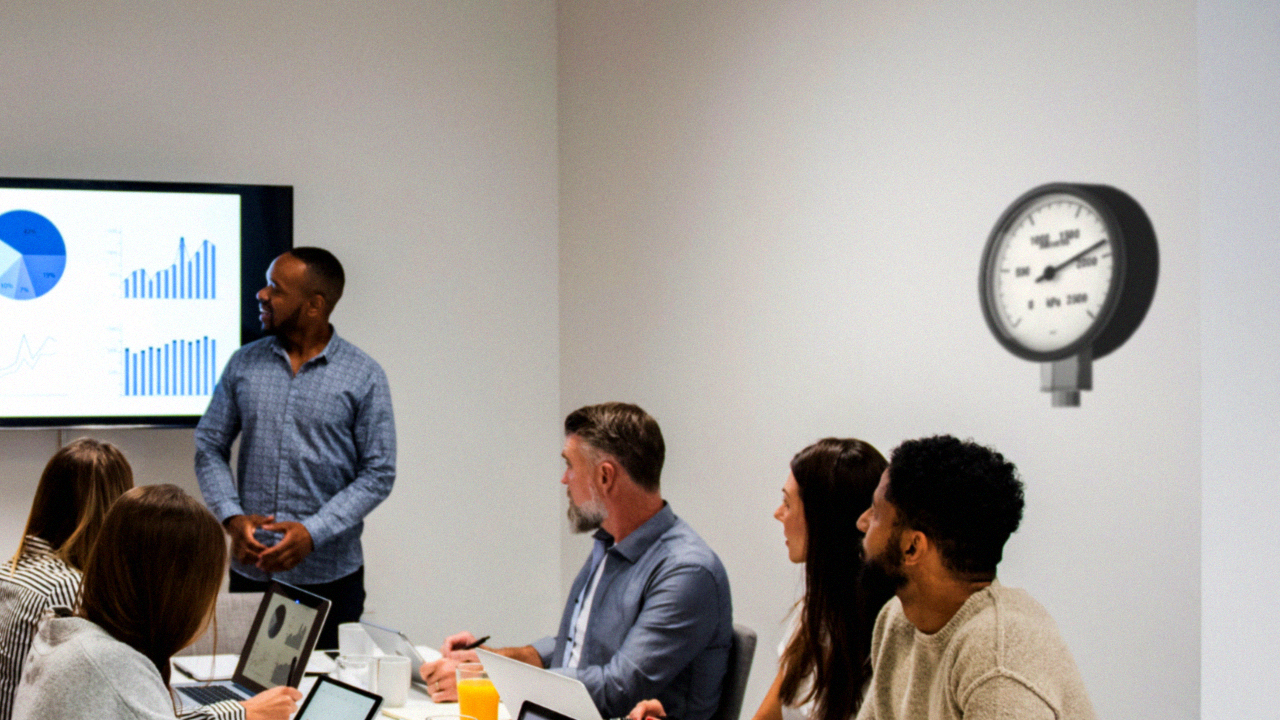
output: 1900 kPa
